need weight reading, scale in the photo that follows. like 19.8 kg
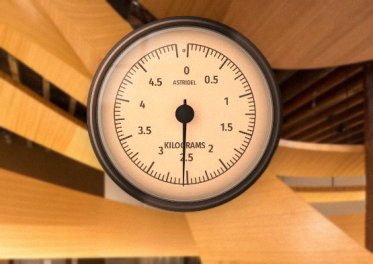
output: 2.55 kg
